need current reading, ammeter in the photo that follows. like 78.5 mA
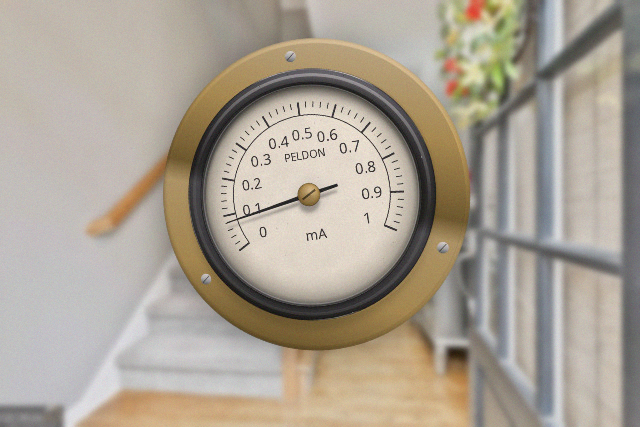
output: 0.08 mA
